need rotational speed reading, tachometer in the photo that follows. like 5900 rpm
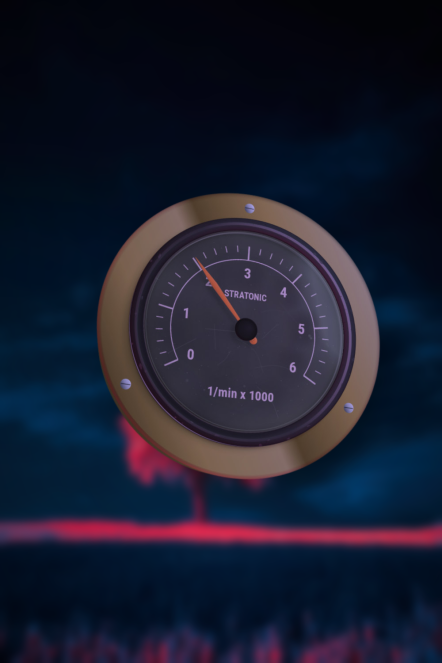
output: 2000 rpm
